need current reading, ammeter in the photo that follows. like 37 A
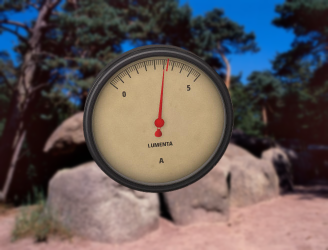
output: 3 A
